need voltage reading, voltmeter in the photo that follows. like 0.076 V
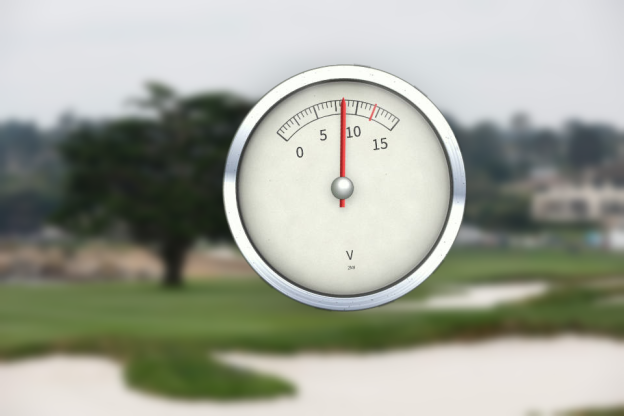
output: 8.5 V
